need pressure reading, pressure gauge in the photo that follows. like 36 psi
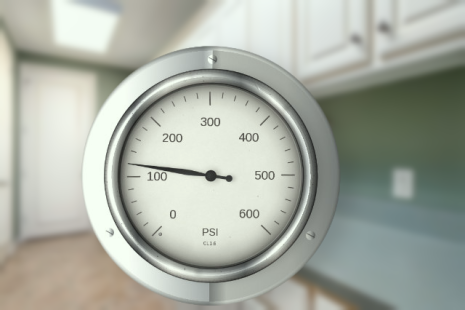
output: 120 psi
